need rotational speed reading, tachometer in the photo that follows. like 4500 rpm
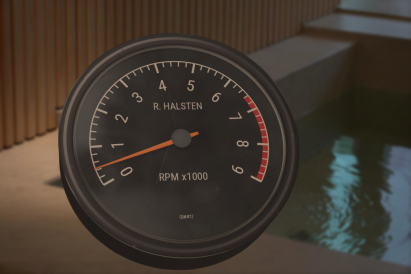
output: 400 rpm
